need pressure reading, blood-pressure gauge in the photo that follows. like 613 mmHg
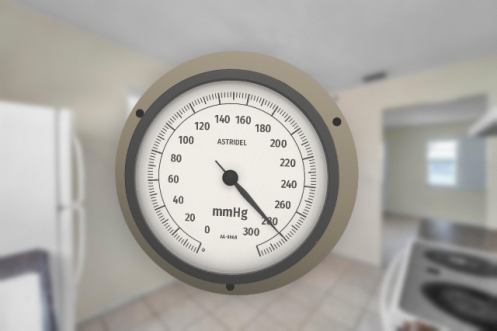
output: 280 mmHg
